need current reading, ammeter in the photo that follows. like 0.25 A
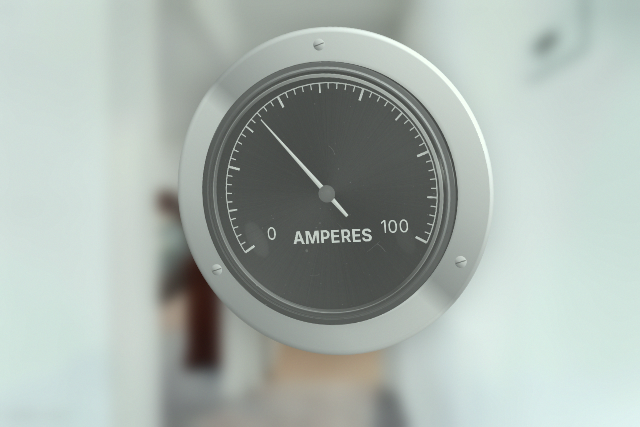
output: 34 A
